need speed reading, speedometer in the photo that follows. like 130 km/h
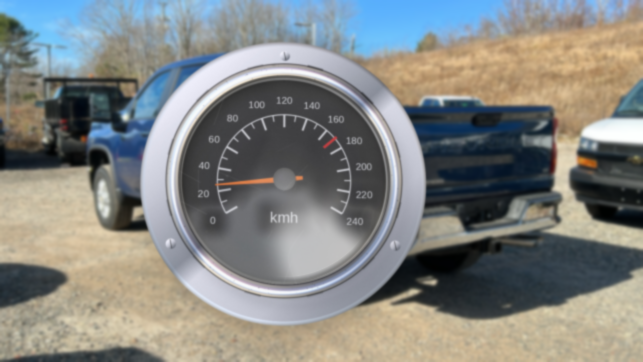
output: 25 km/h
